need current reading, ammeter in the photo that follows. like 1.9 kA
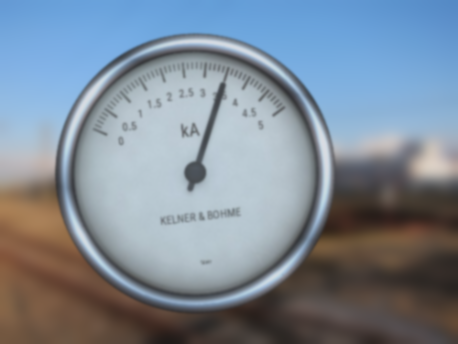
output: 3.5 kA
